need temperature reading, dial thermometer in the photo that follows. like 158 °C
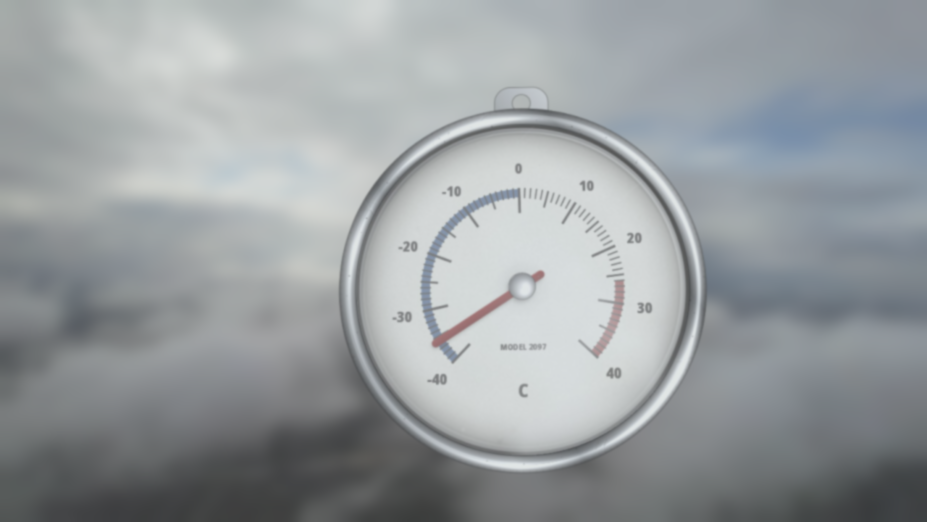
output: -36 °C
